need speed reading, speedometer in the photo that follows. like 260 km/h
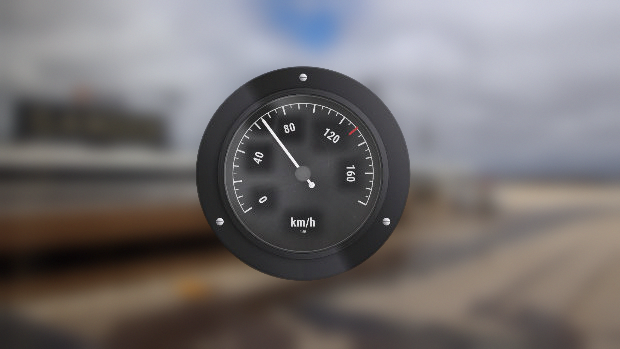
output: 65 km/h
